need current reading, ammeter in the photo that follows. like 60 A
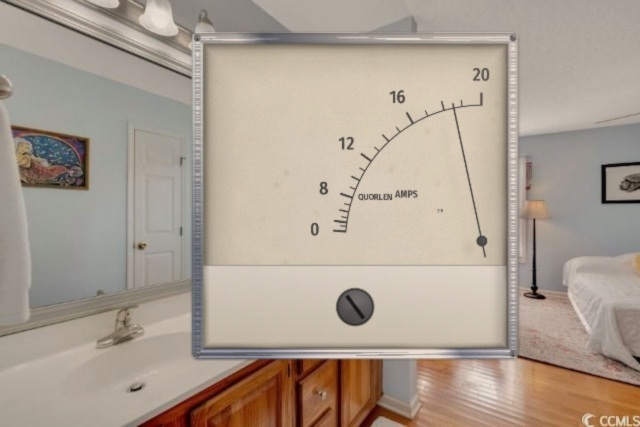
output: 18.5 A
